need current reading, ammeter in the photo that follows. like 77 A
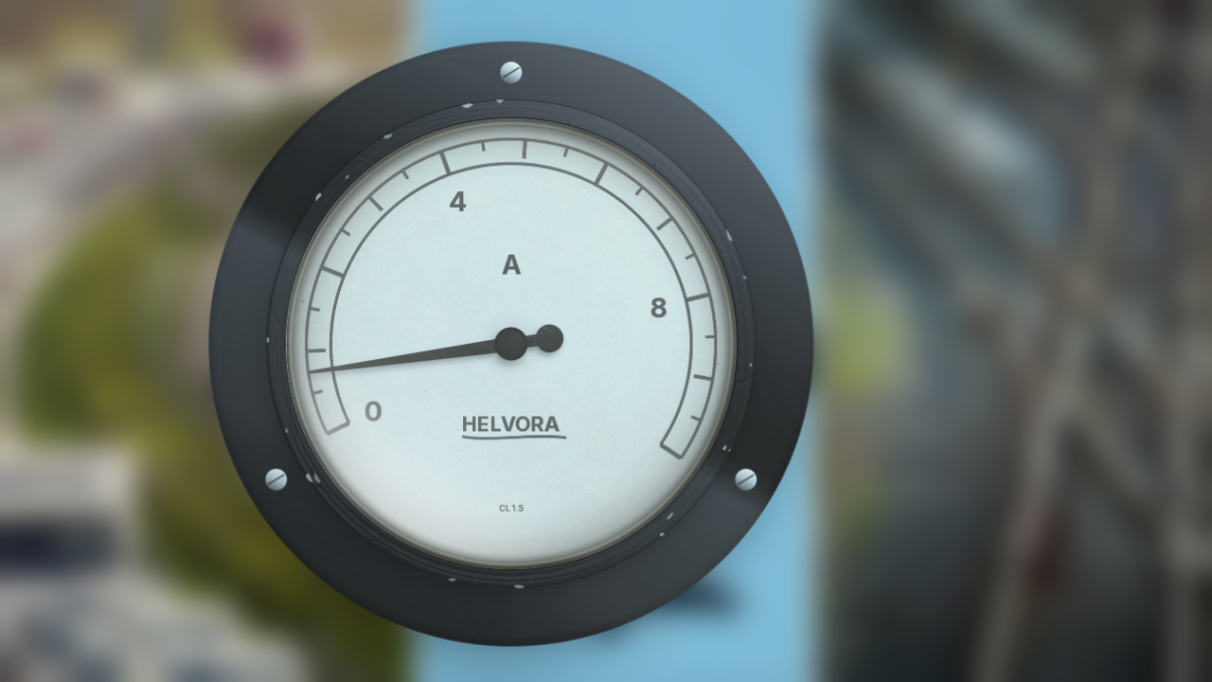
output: 0.75 A
